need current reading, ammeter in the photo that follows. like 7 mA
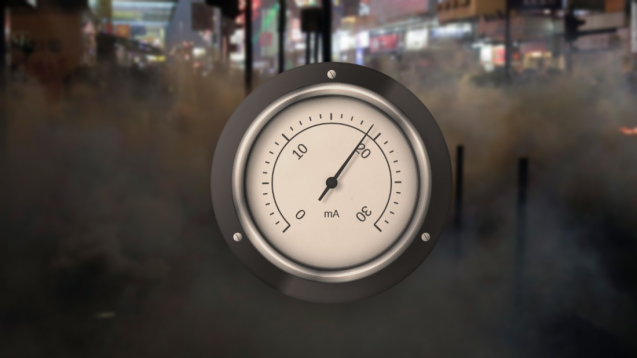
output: 19 mA
